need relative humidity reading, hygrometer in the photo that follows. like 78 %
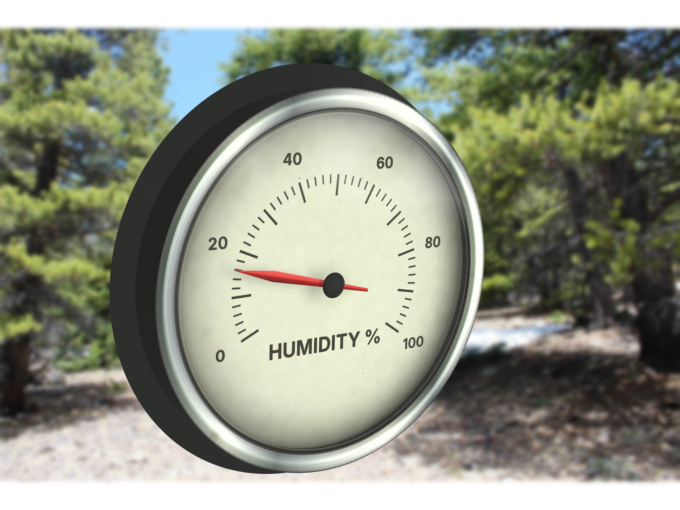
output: 16 %
